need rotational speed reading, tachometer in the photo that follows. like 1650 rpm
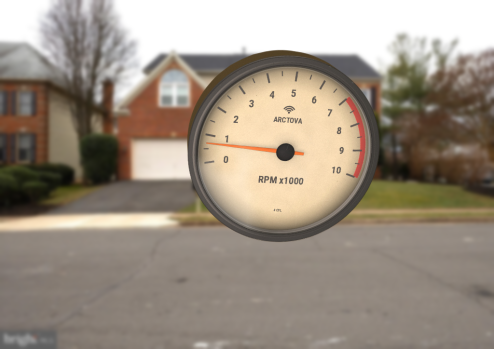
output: 750 rpm
